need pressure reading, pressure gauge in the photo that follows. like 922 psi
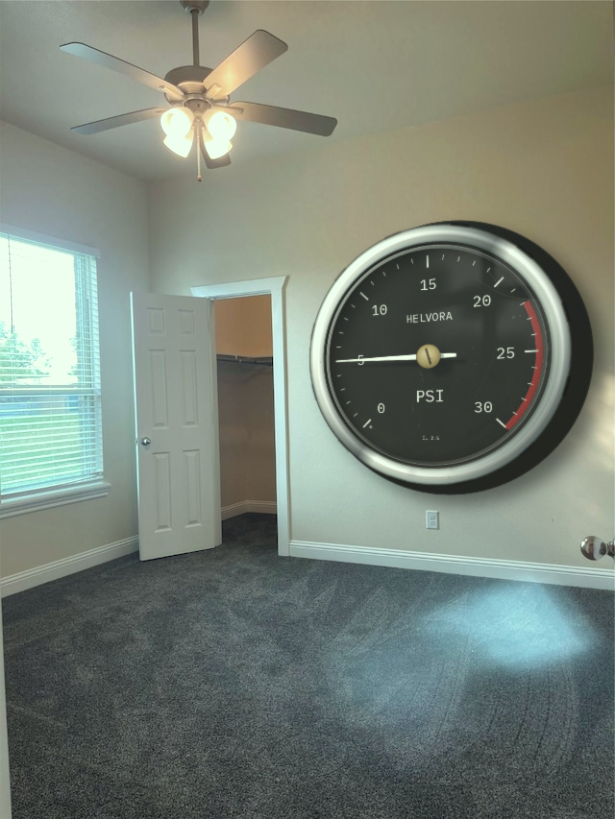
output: 5 psi
